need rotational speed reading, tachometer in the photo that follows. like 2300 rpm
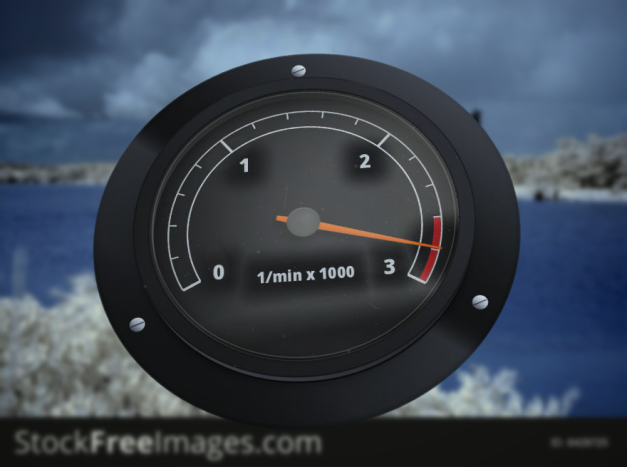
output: 2800 rpm
